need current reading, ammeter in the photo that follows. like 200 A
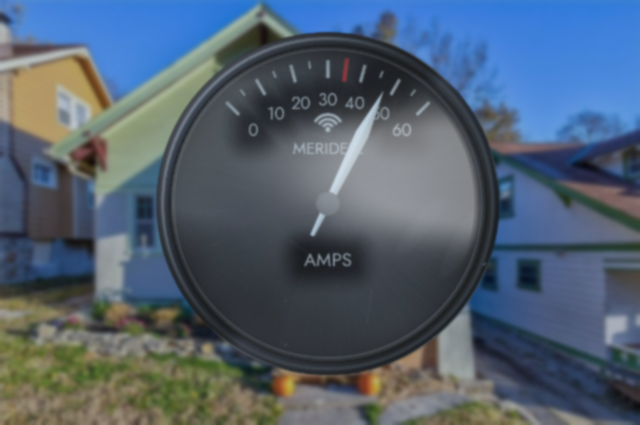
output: 47.5 A
